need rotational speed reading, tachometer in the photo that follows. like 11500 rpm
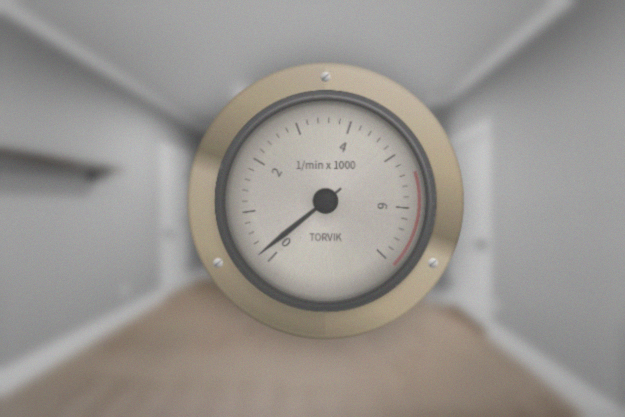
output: 200 rpm
